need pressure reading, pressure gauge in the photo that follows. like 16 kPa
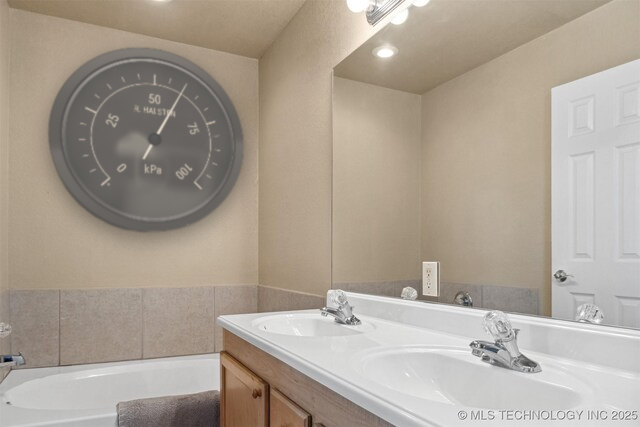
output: 60 kPa
